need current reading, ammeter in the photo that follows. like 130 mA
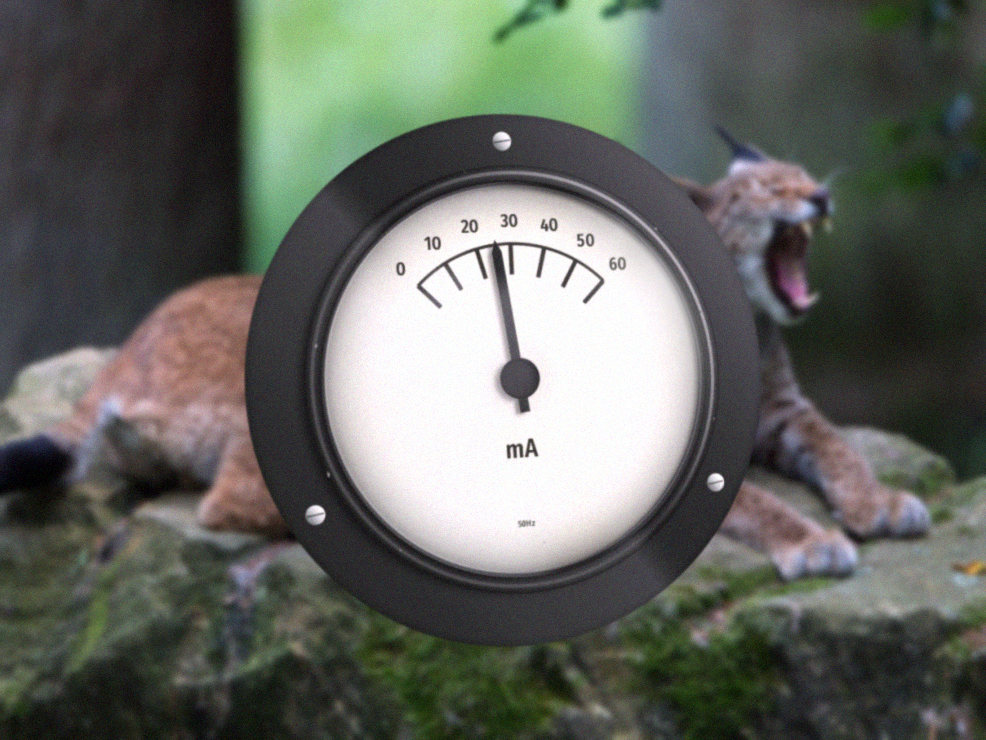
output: 25 mA
